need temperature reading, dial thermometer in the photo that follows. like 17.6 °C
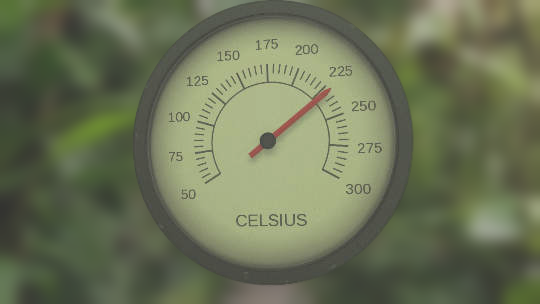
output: 230 °C
